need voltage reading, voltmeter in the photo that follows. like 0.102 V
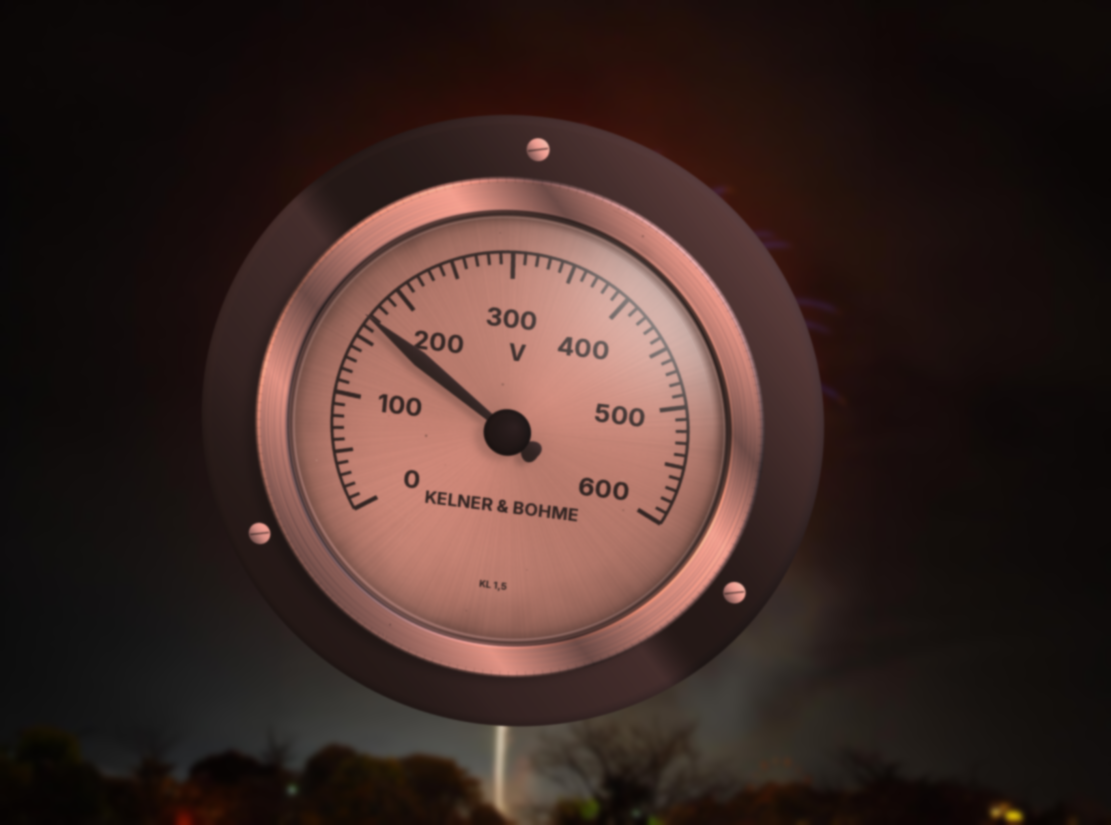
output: 170 V
